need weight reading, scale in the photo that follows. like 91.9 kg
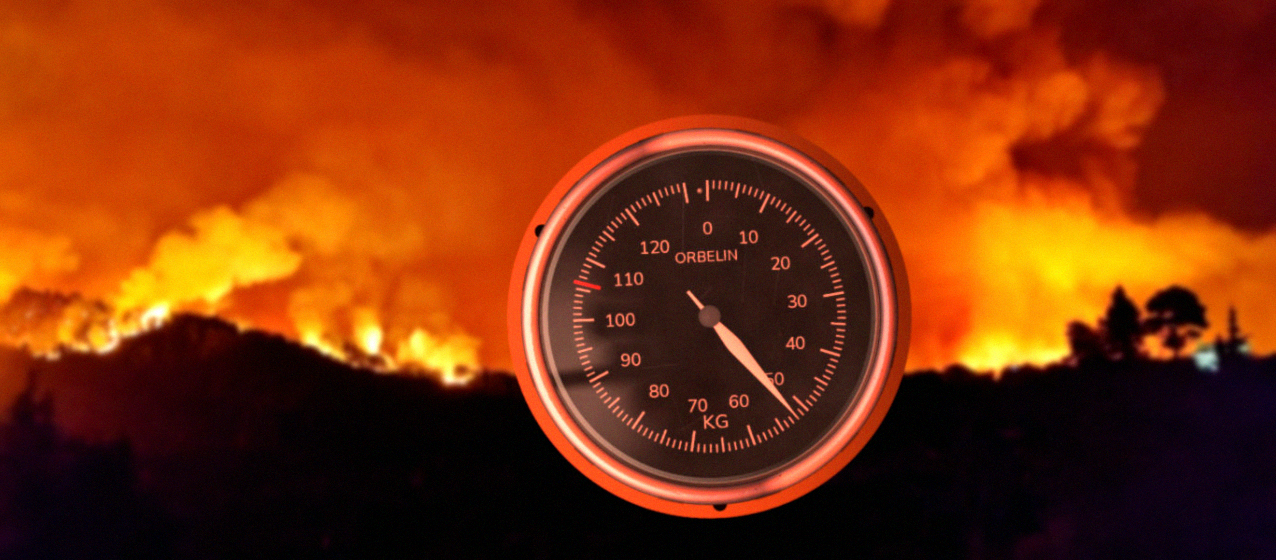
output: 52 kg
